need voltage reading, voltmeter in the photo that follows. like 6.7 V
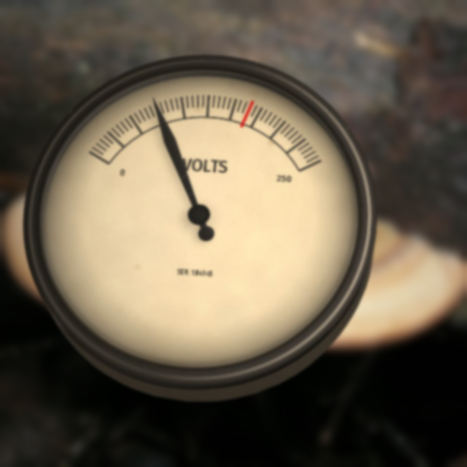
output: 75 V
